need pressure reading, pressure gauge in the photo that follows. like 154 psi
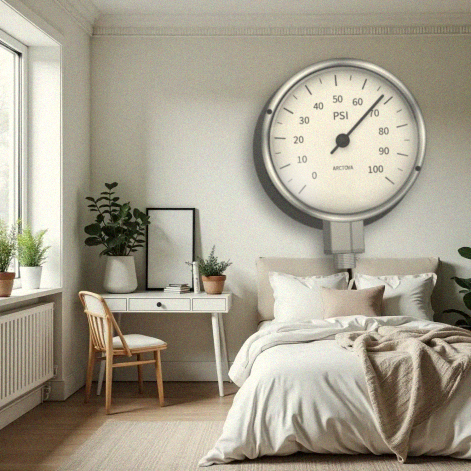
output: 67.5 psi
